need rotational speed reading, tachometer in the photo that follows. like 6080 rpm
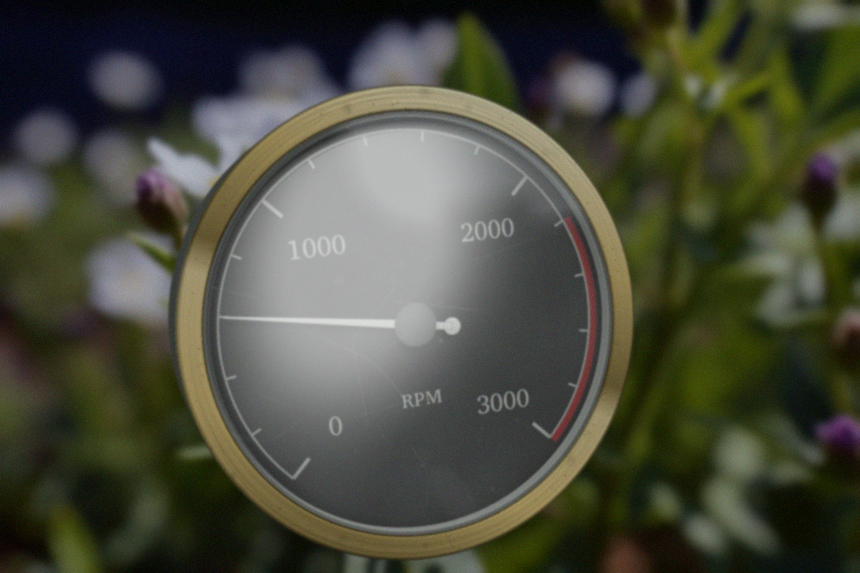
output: 600 rpm
